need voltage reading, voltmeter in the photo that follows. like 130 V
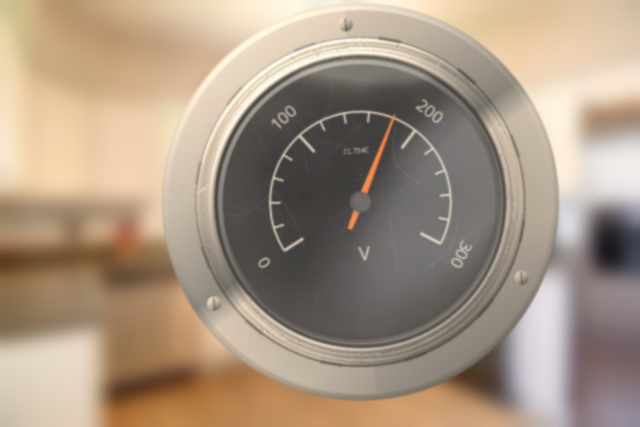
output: 180 V
